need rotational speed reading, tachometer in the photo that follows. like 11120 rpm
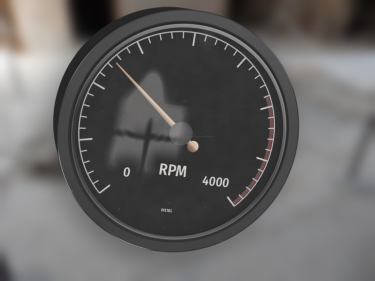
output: 1250 rpm
